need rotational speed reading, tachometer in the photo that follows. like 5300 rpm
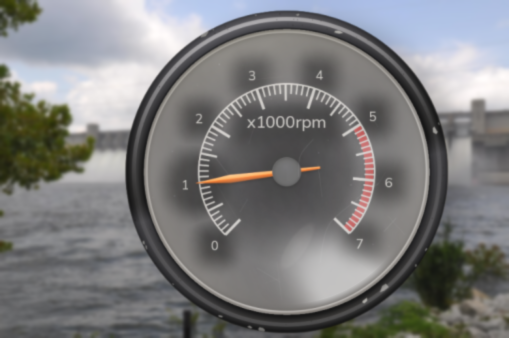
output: 1000 rpm
